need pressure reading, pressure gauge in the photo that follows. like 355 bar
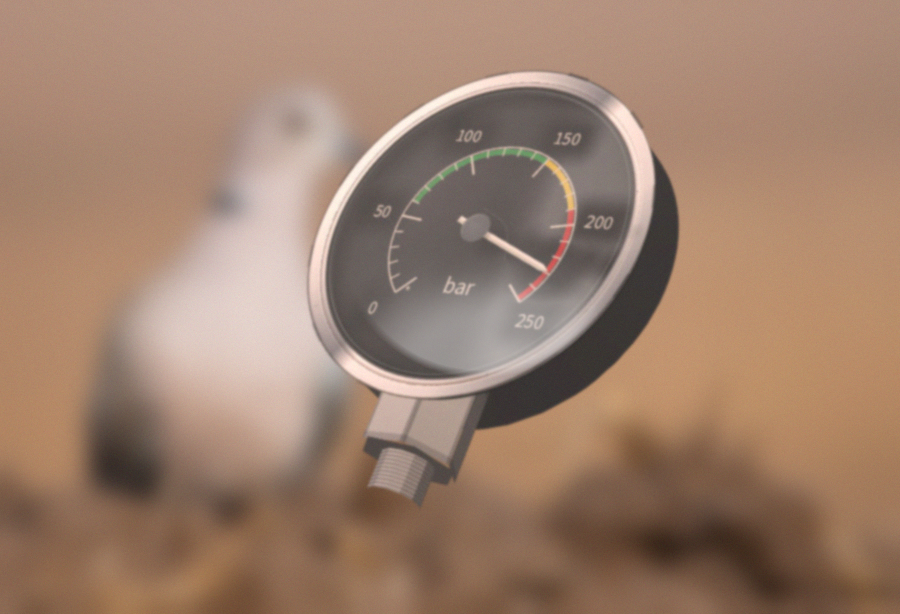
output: 230 bar
